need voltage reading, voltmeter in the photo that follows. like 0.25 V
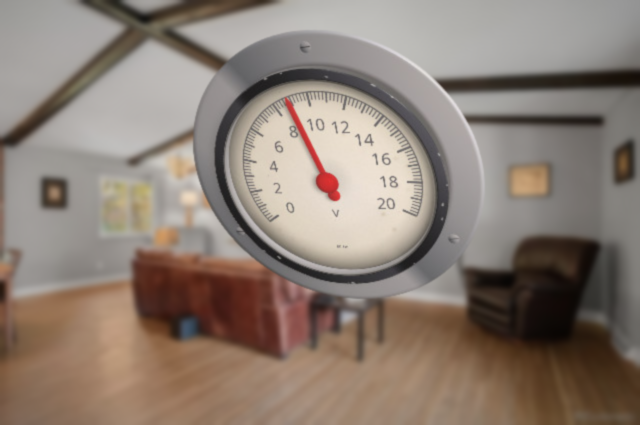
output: 9 V
